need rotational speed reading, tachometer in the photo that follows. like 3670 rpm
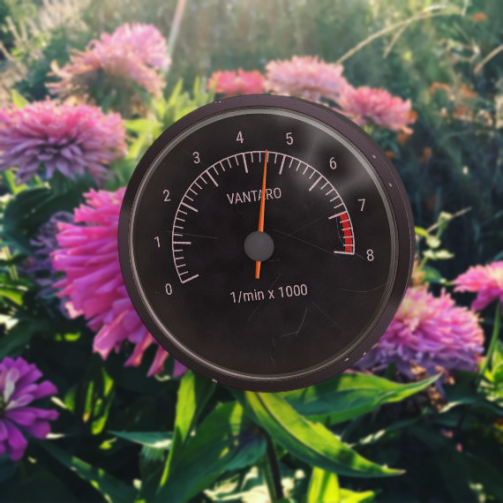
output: 4600 rpm
